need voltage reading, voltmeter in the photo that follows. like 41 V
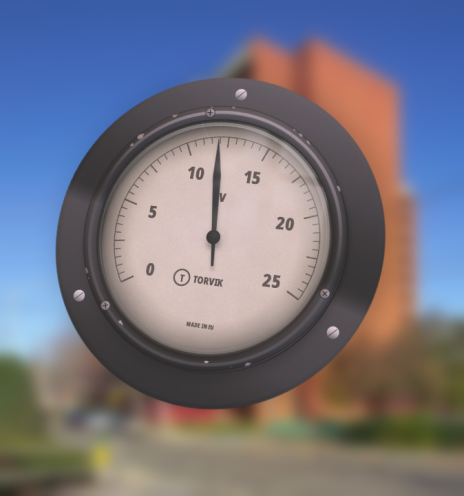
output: 12 V
